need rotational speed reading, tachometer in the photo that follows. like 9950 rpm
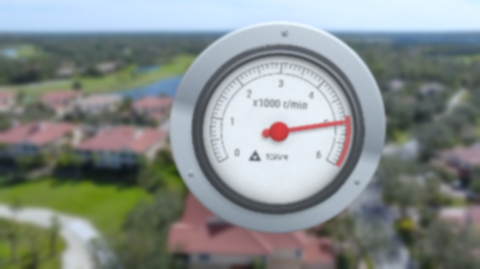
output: 5000 rpm
